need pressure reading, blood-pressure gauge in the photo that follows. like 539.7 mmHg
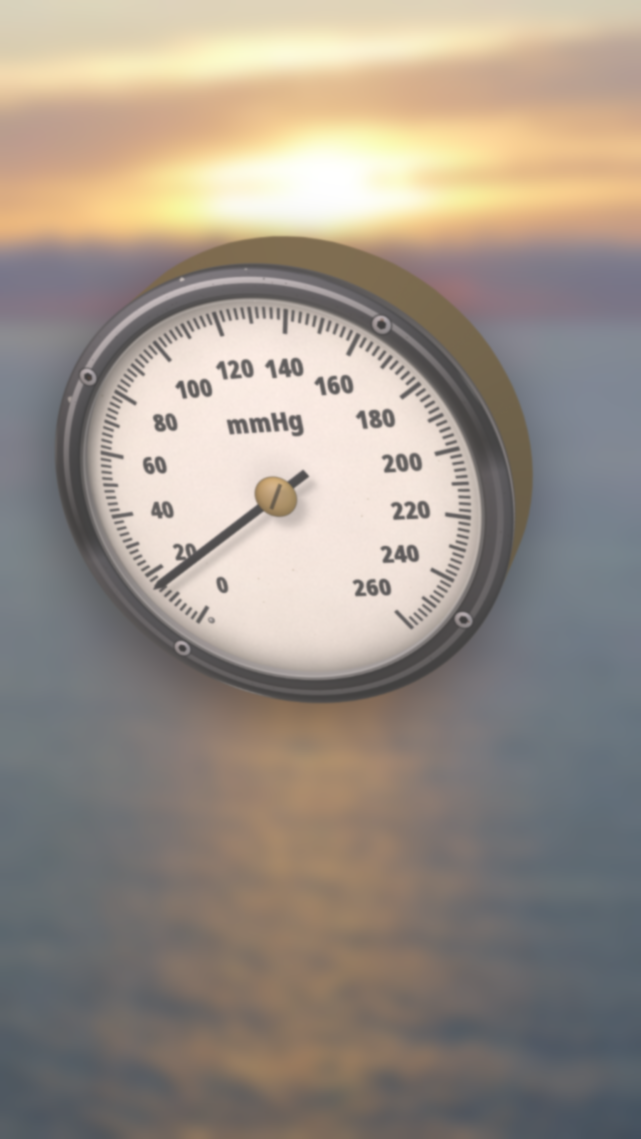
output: 16 mmHg
